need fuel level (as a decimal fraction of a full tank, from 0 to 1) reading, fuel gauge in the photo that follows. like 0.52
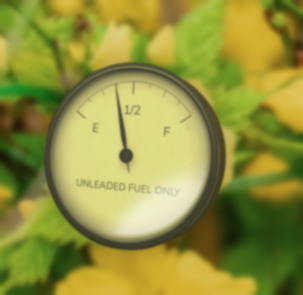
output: 0.375
